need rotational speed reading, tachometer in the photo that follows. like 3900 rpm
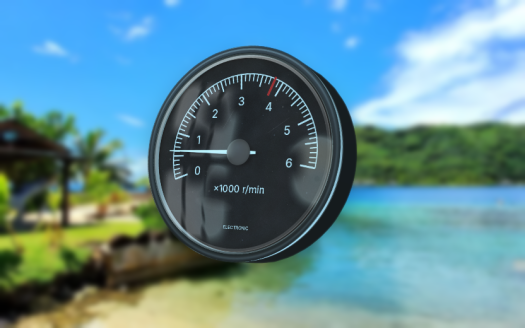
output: 600 rpm
